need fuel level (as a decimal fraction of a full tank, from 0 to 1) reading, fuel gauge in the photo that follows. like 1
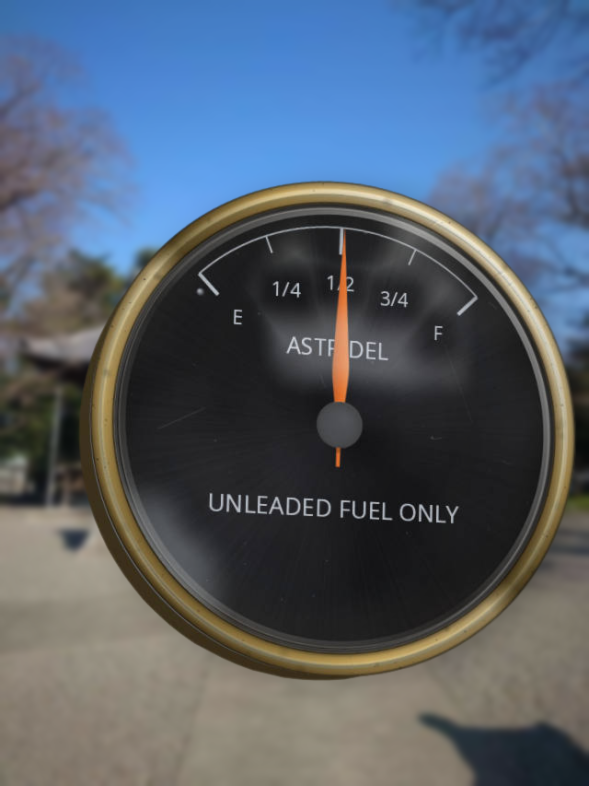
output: 0.5
